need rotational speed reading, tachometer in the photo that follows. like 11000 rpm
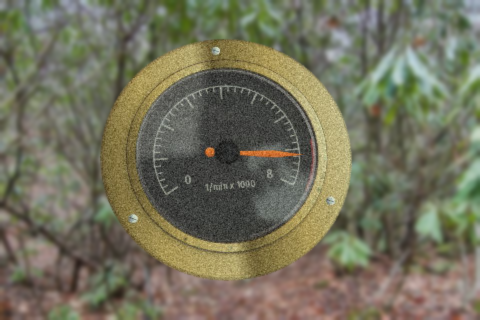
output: 7200 rpm
